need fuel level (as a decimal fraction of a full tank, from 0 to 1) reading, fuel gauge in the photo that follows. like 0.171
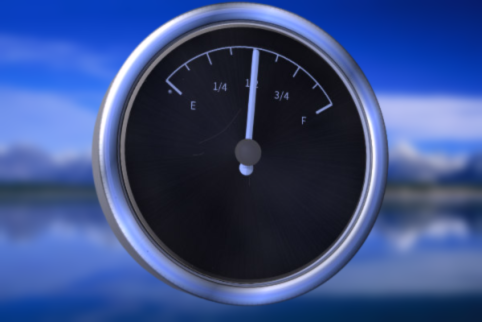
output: 0.5
